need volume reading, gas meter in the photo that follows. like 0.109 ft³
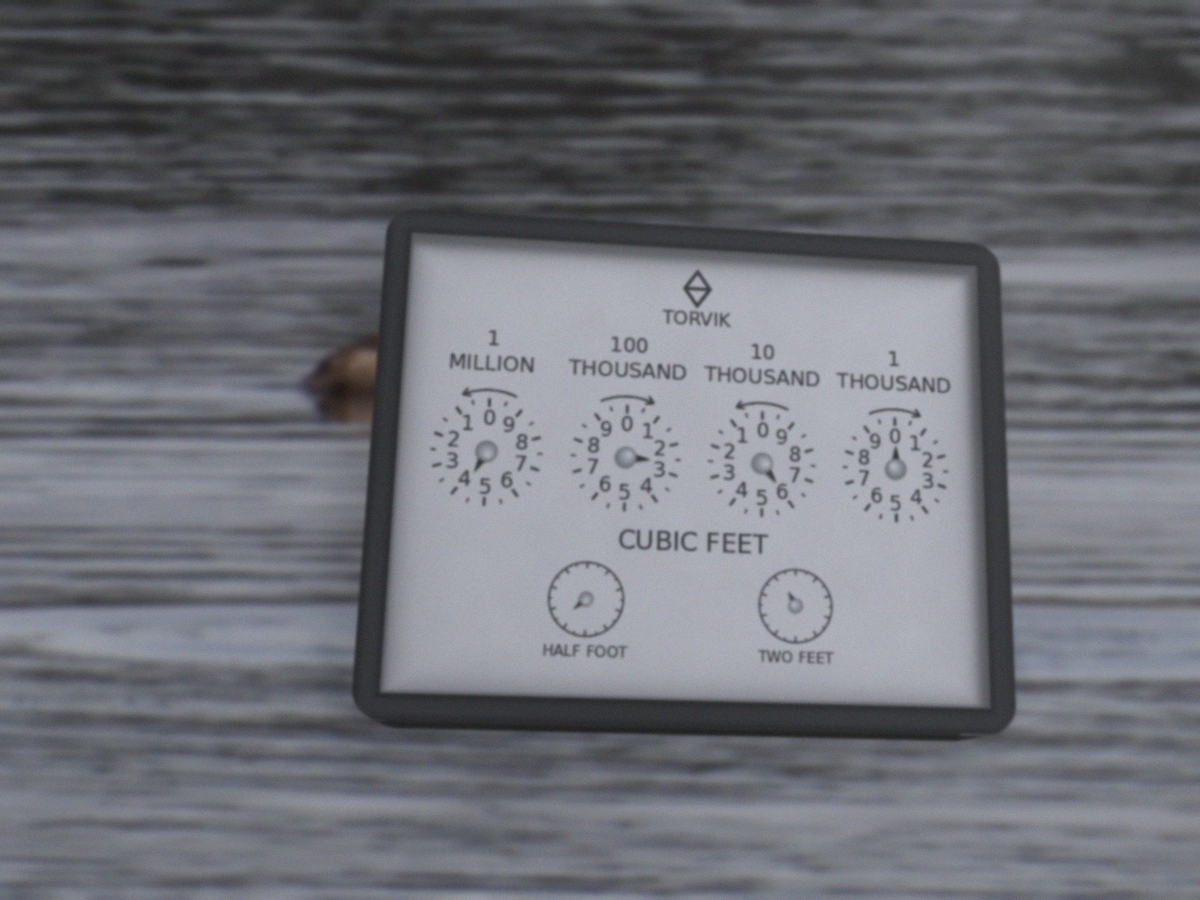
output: 426000 ft³
